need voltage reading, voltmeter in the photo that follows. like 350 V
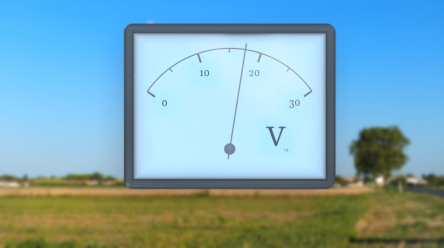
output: 17.5 V
